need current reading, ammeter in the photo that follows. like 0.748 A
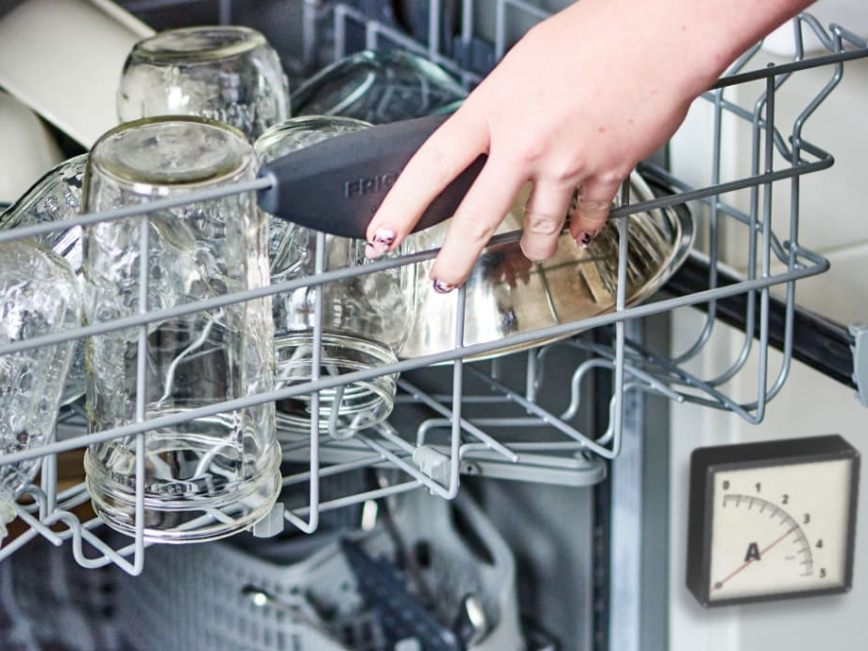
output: 3 A
